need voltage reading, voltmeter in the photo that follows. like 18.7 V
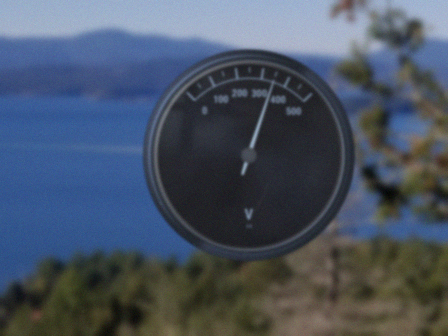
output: 350 V
